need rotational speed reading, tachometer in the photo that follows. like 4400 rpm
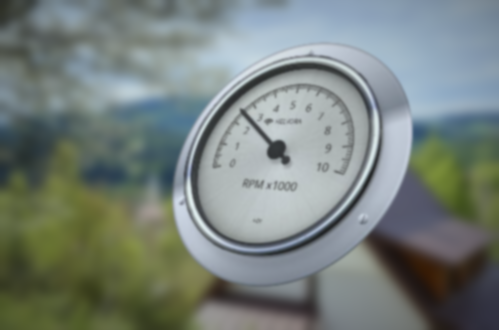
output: 2500 rpm
